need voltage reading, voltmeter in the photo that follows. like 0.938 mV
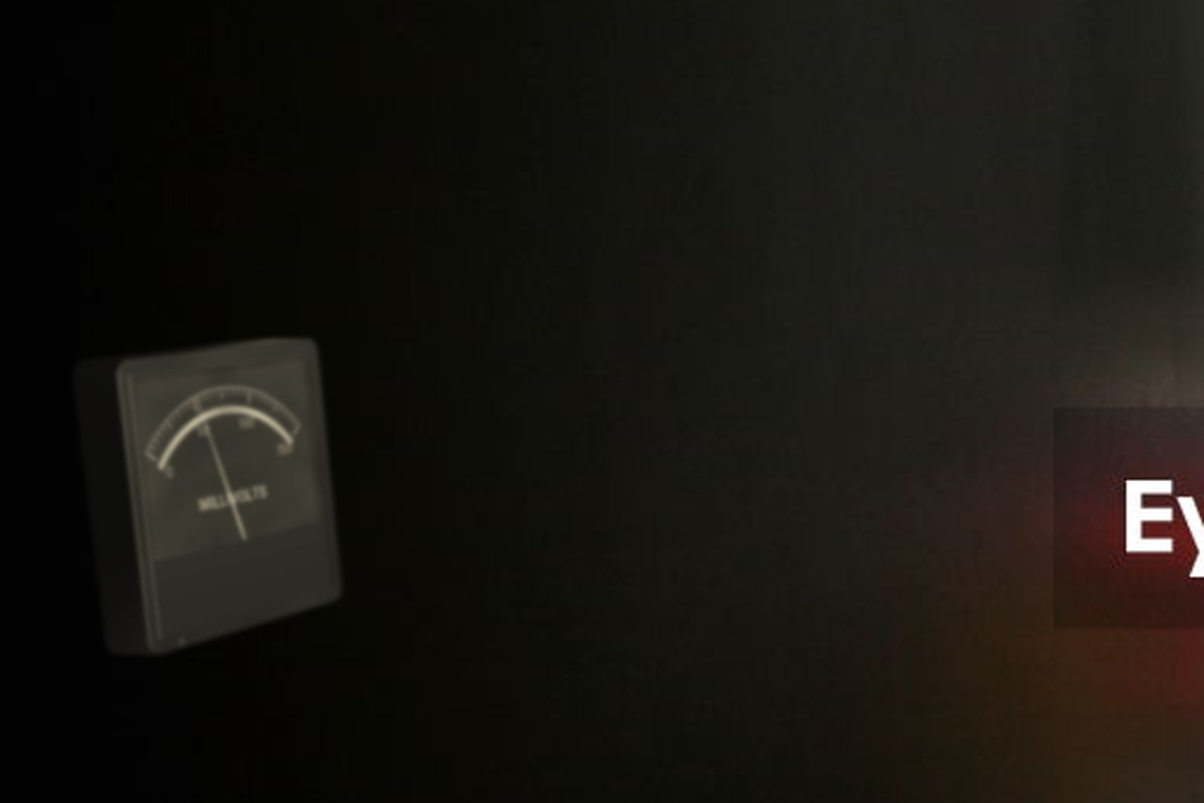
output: 50 mV
